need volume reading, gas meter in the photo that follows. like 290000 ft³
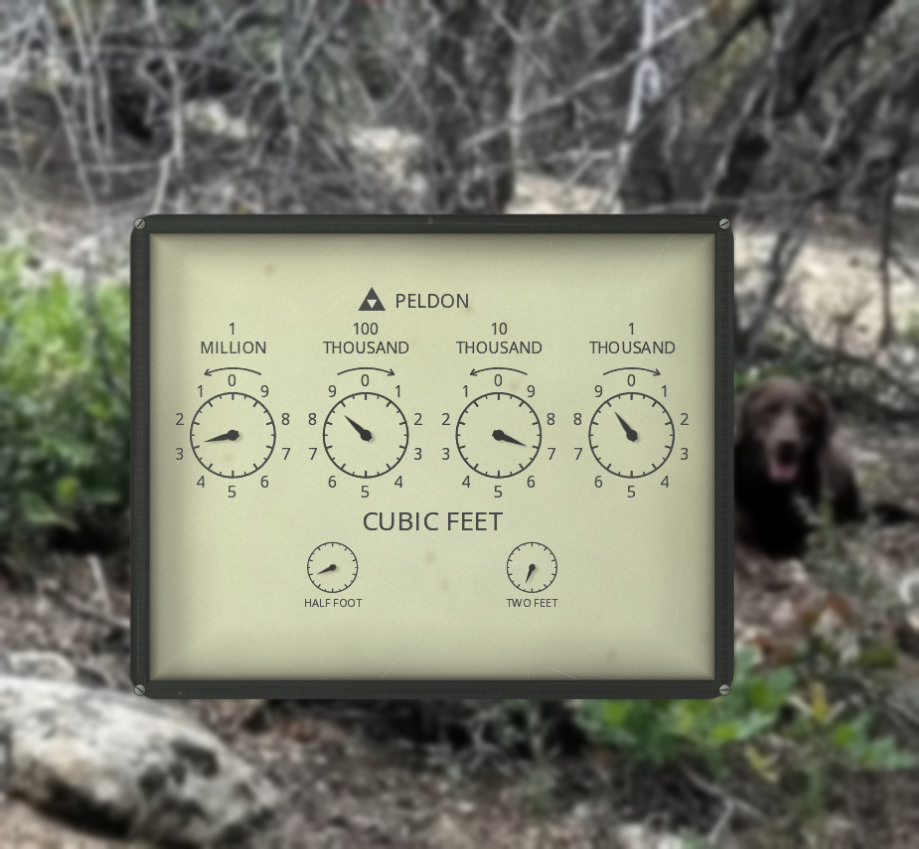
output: 286900 ft³
